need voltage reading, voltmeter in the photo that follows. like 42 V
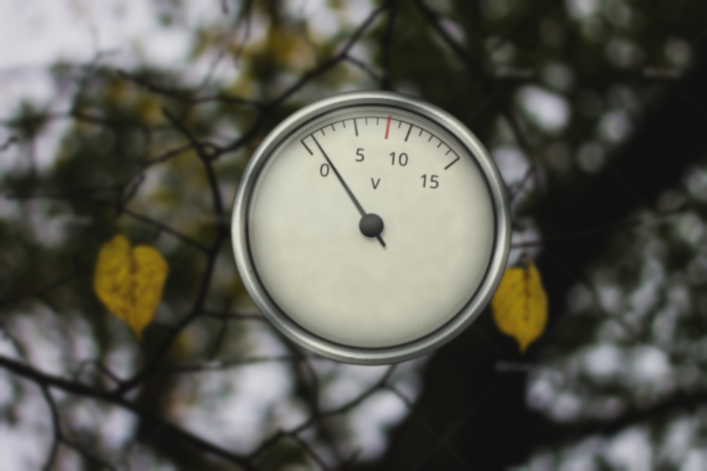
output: 1 V
